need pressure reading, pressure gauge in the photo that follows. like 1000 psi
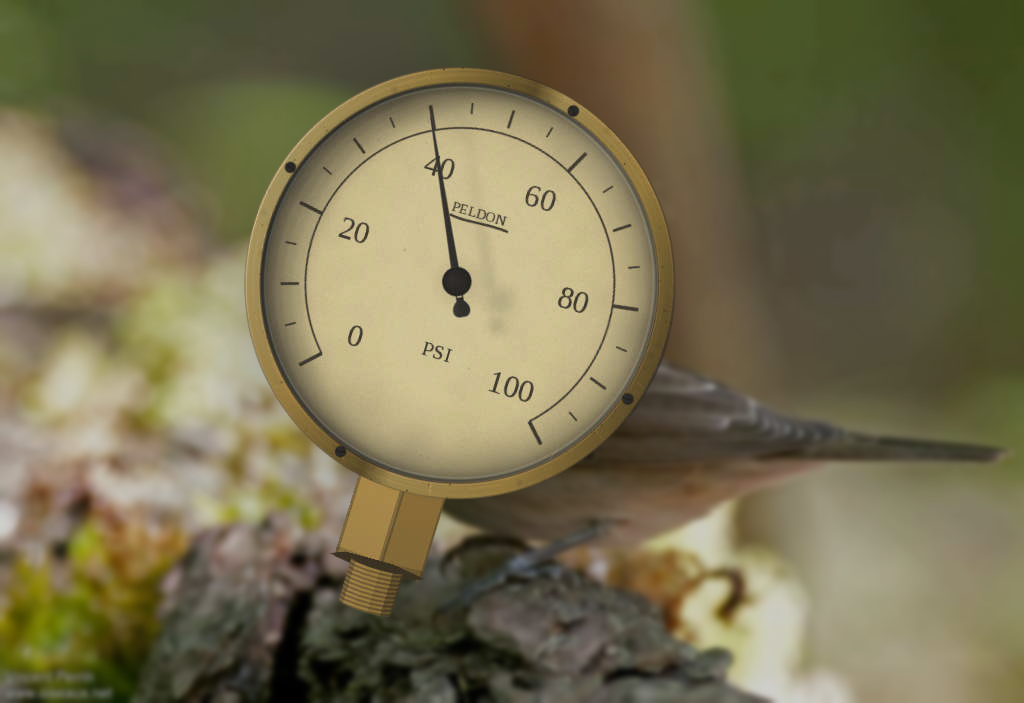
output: 40 psi
